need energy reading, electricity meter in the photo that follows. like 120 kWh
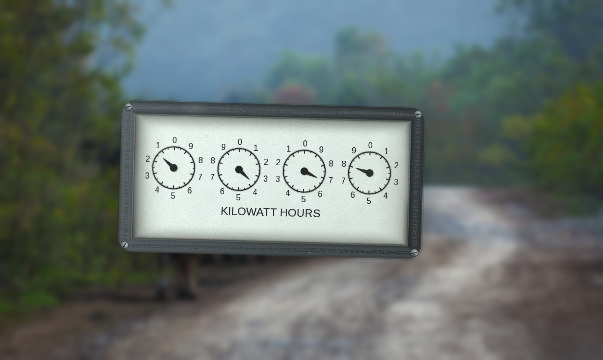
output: 1368 kWh
